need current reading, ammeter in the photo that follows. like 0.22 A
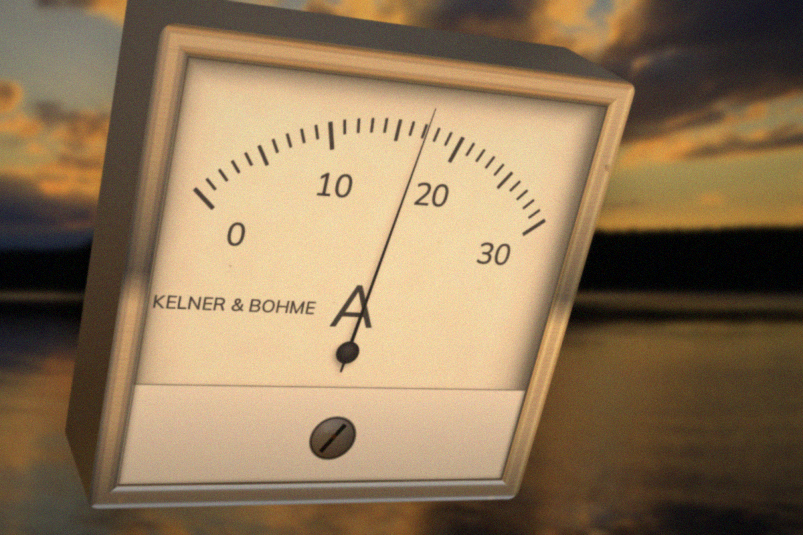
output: 17 A
